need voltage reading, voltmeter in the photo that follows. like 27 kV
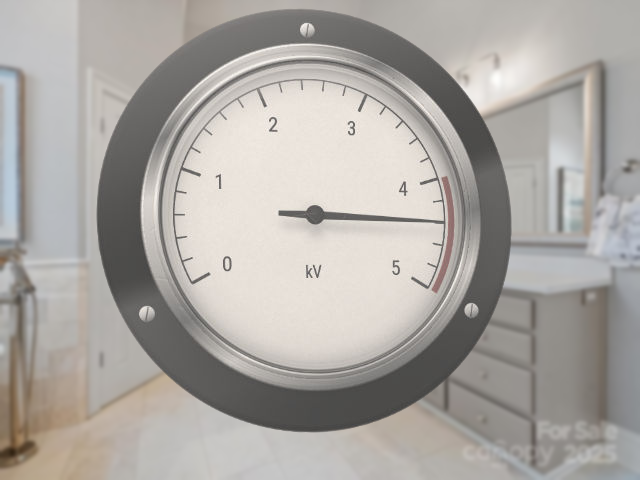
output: 4.4 kV
